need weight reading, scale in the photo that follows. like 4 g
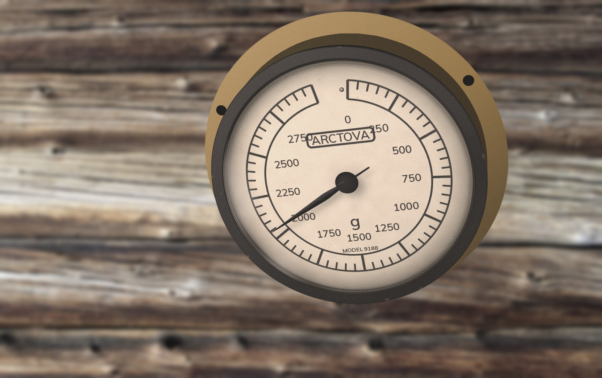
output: 2050 g
